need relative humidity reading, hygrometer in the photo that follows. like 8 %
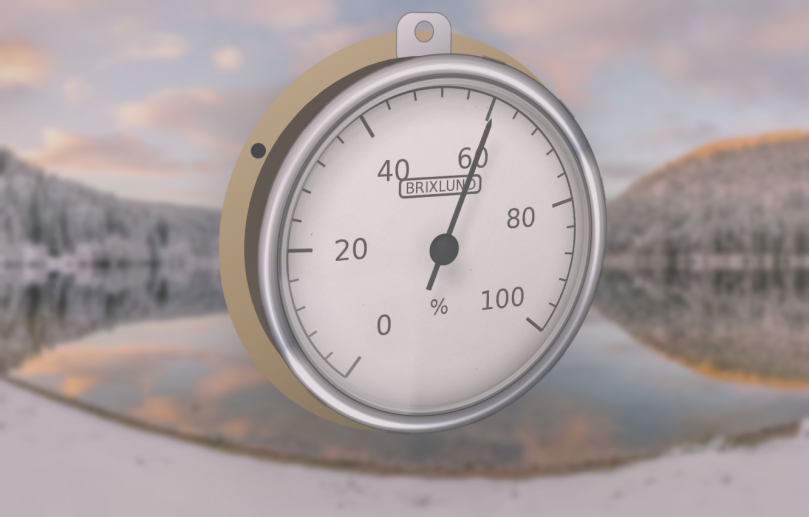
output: 60 %
